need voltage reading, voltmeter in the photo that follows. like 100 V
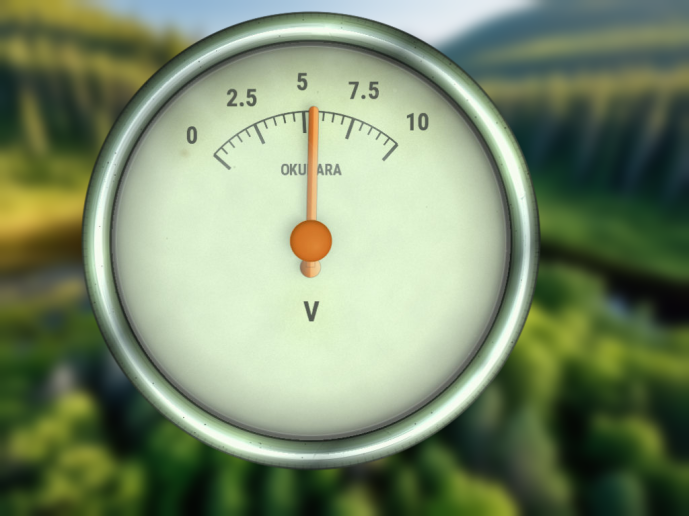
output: 5.5 V
